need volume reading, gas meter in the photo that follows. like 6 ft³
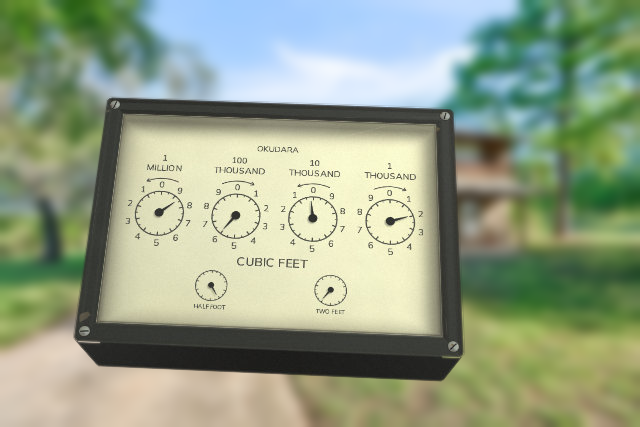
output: 860200 ft³
